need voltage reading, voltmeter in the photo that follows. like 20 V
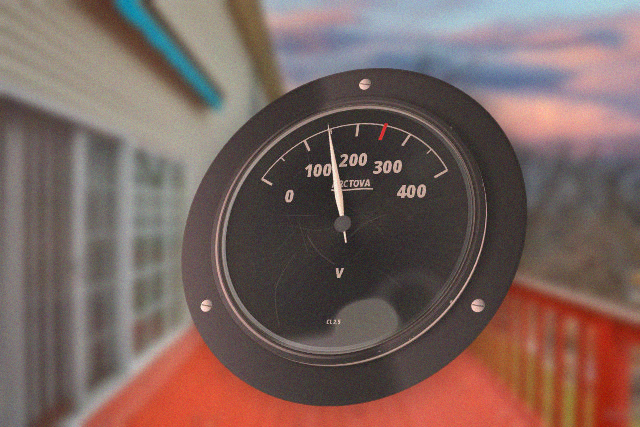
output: 150 V
